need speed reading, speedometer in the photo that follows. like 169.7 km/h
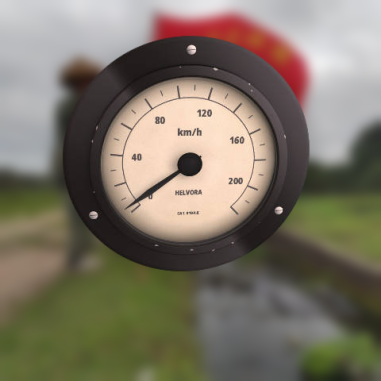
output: 5 km/h
